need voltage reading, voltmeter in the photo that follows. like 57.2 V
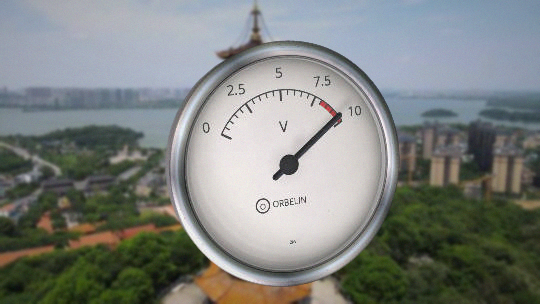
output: 9.5 V
